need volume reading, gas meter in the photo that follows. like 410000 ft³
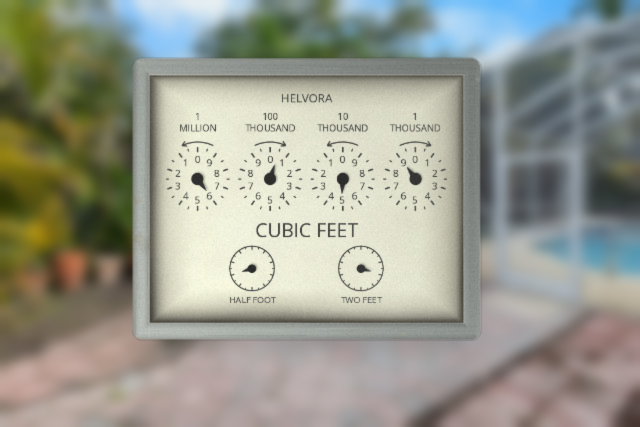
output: 604900 ft³
